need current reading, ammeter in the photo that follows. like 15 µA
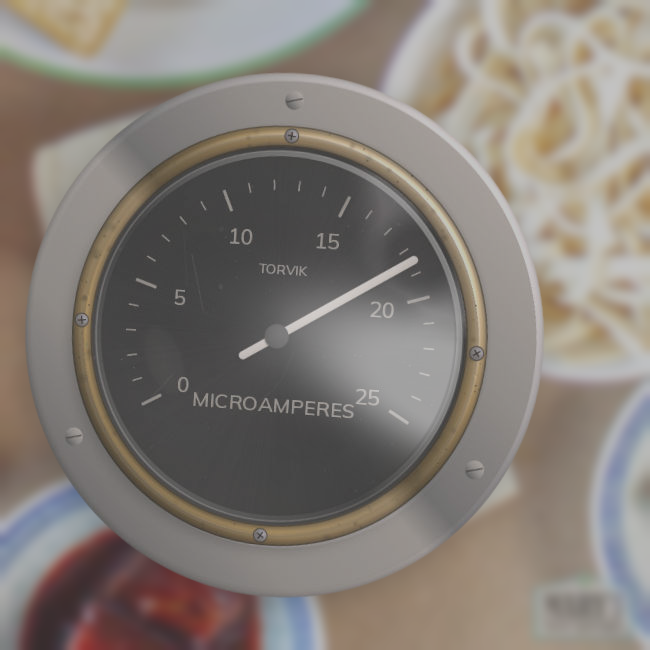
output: 18.5 µA
